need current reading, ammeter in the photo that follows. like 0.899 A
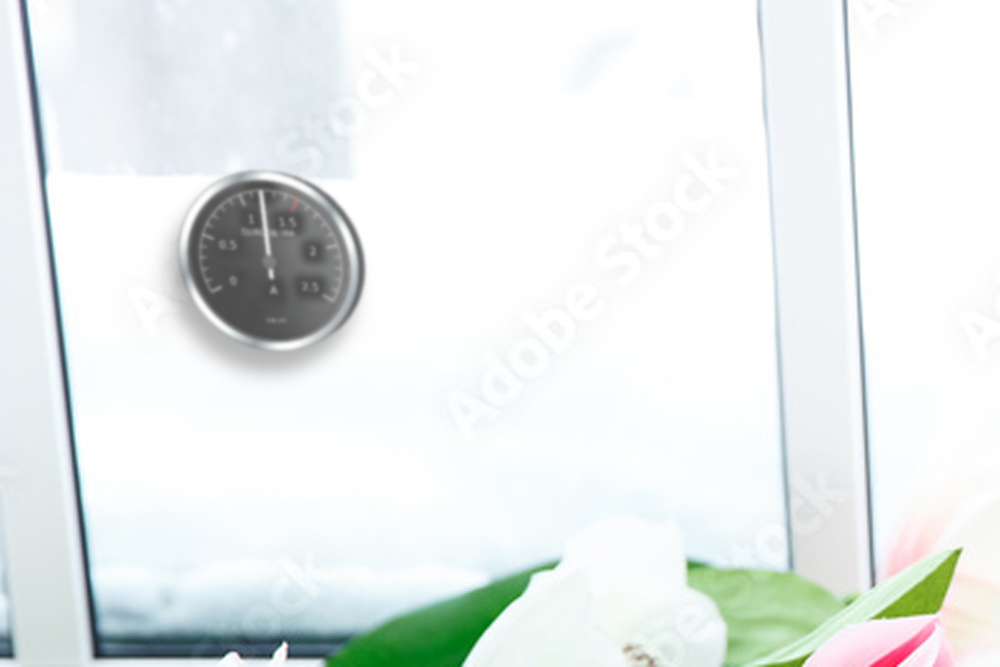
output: 1.2 A
